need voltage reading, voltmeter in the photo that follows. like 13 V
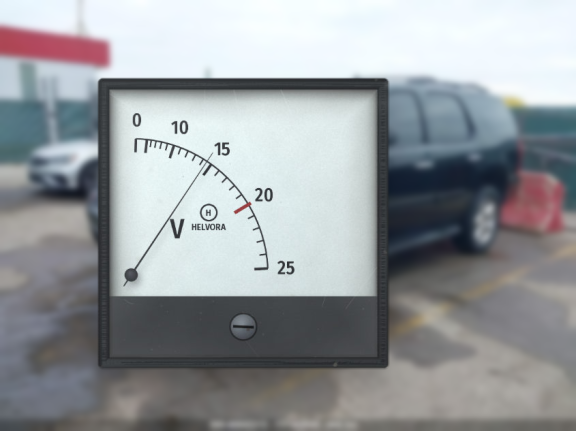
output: 14.5 V
